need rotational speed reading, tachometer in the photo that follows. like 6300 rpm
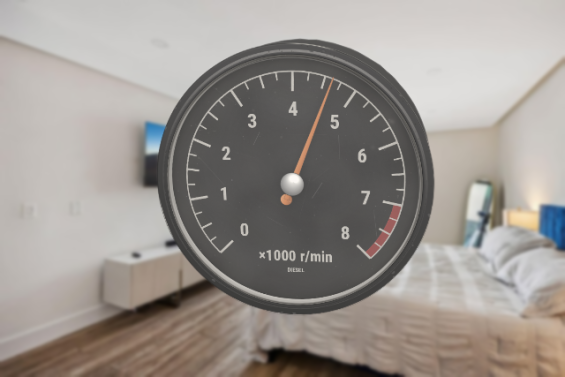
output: 4625 rpm
